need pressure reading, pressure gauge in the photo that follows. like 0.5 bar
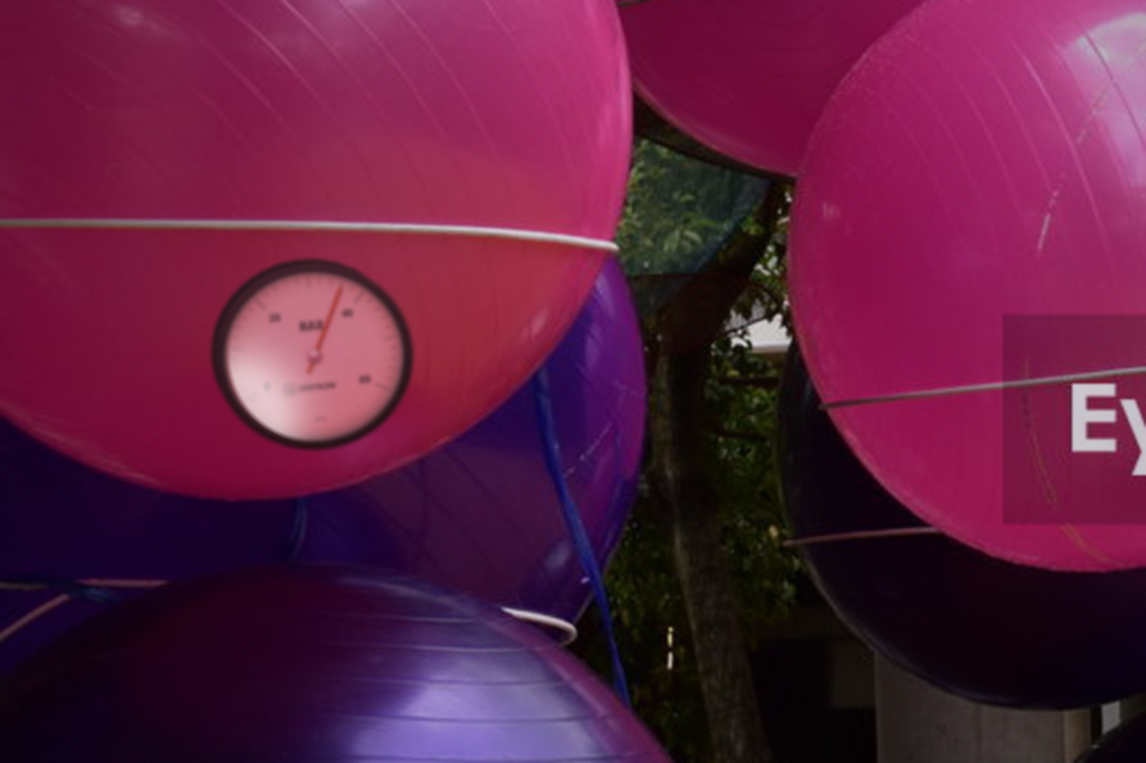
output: 36 bar
